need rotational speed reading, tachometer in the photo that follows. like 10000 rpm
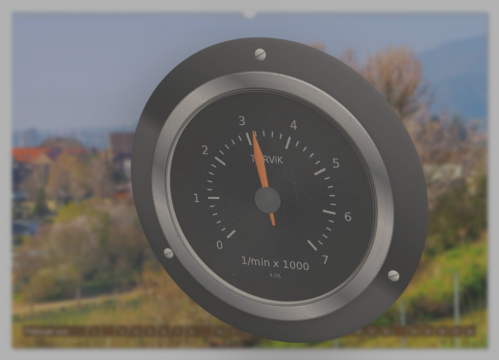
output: 3200 rpm
